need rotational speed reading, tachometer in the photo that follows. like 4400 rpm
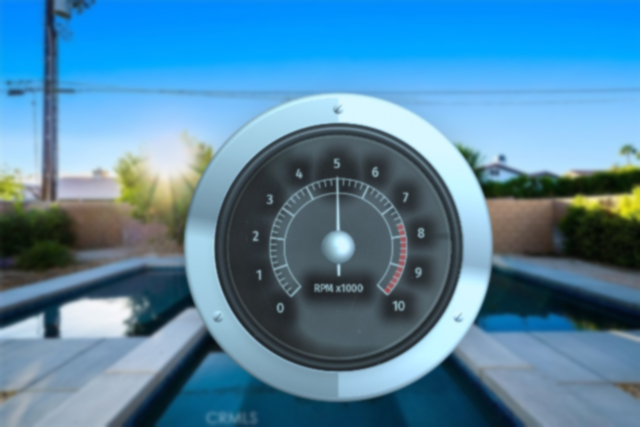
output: 5000 rpm
